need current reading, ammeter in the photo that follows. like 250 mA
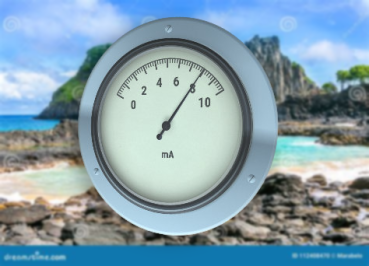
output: 8 mA
